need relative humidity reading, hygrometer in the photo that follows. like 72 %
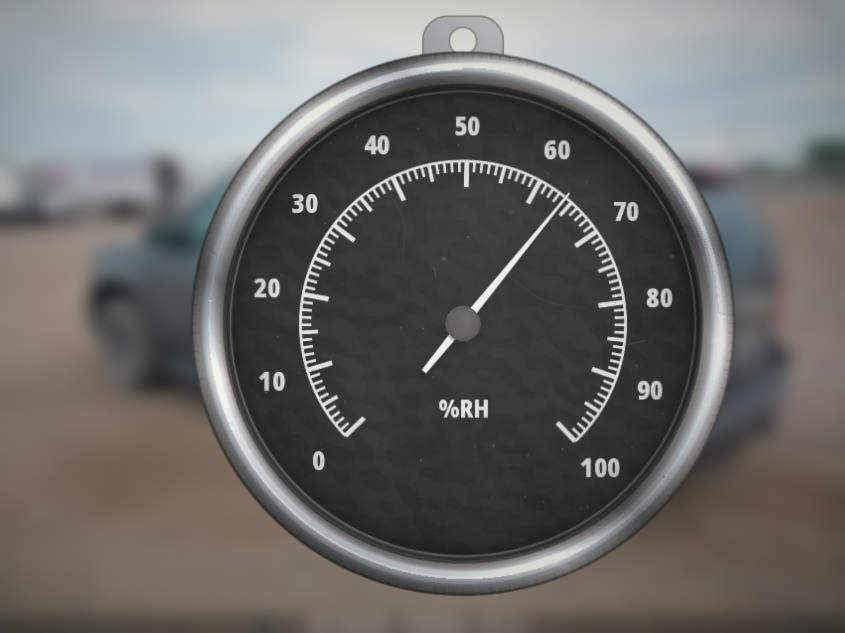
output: 64 %
